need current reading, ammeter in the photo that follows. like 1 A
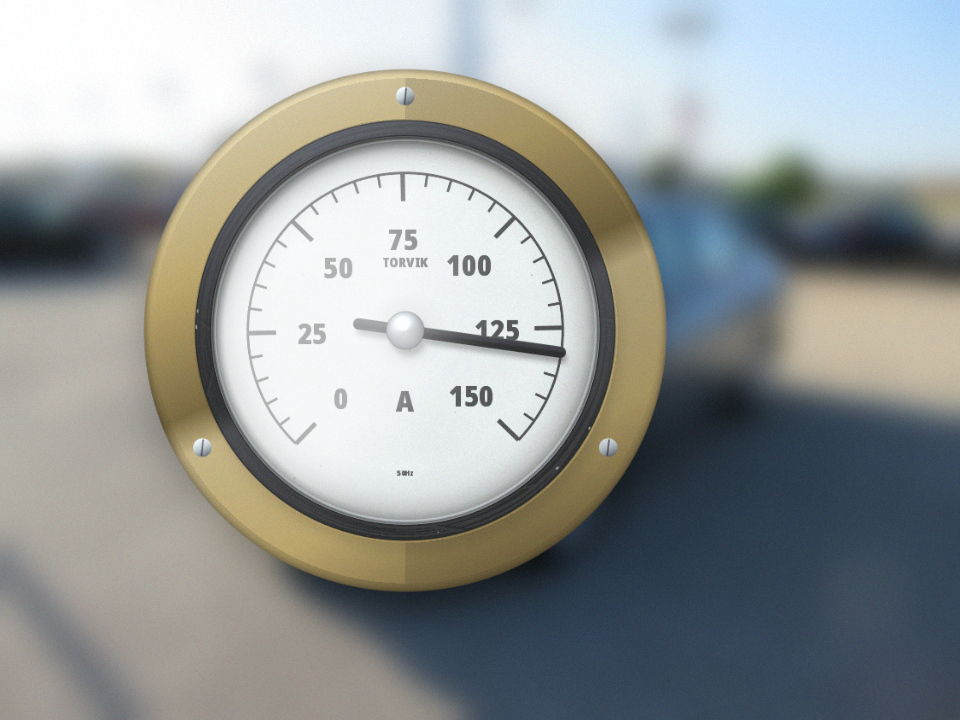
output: 130 A
